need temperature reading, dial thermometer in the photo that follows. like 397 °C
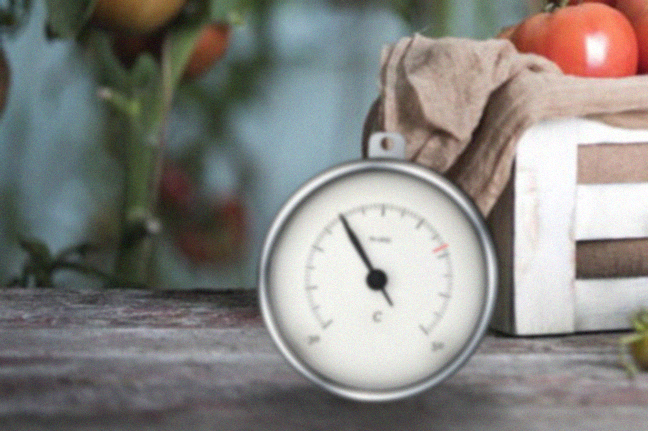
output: 0 °C
